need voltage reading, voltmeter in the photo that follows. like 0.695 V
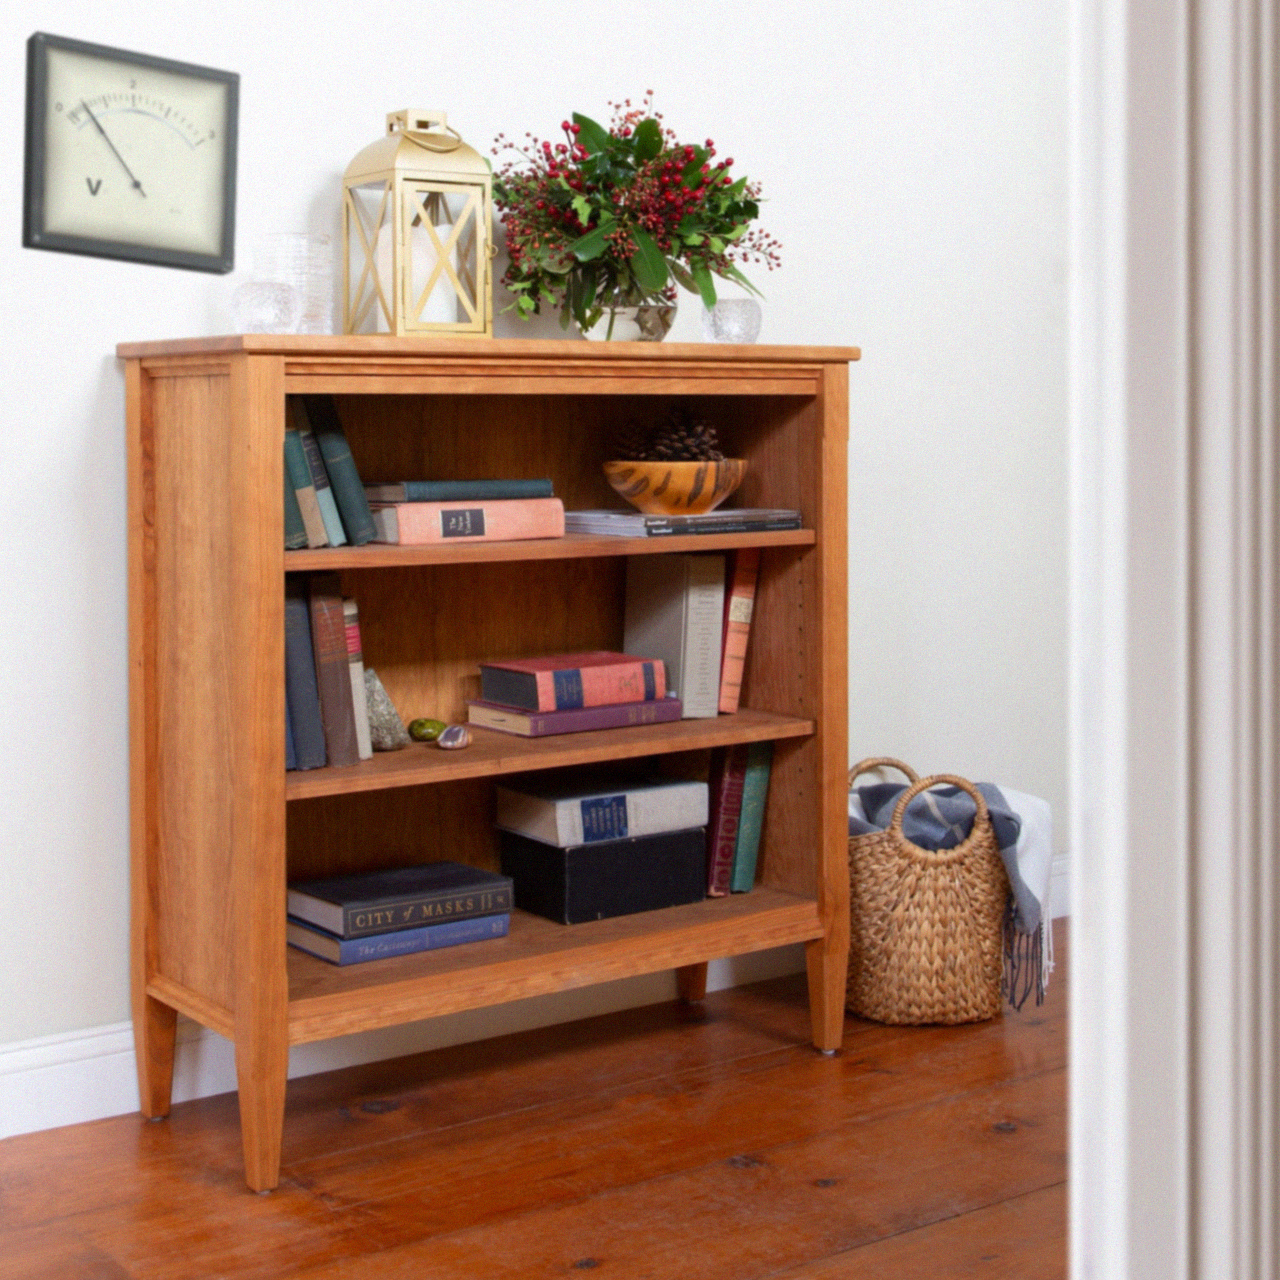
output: 1 V
